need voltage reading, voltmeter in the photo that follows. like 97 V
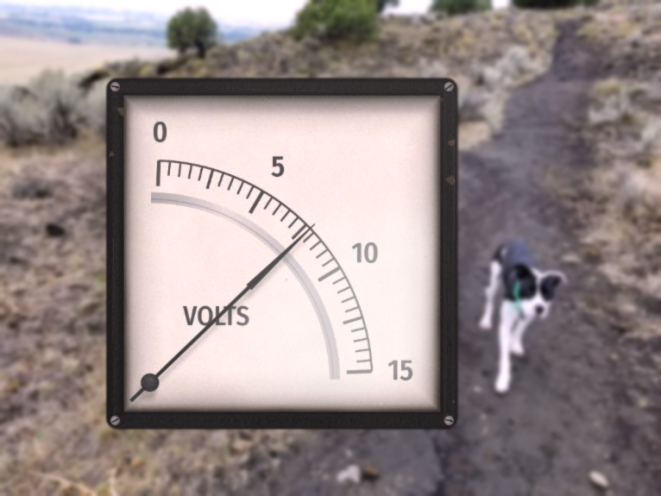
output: 7.75 V
